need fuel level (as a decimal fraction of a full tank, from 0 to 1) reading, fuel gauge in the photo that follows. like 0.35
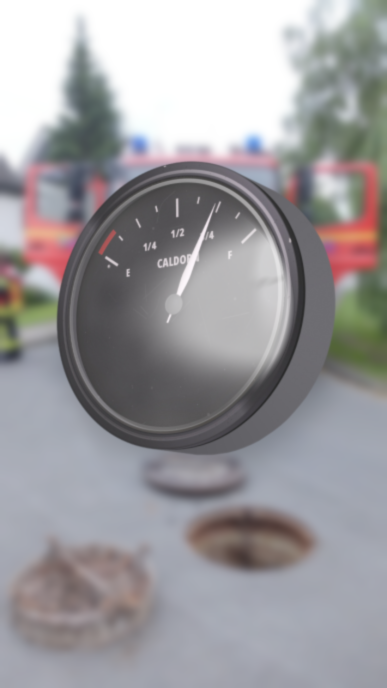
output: 0.75
